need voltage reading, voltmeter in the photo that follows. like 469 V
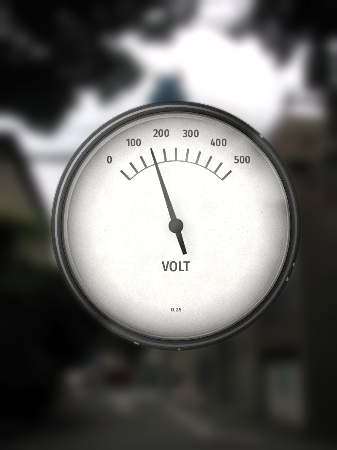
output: 150 V
